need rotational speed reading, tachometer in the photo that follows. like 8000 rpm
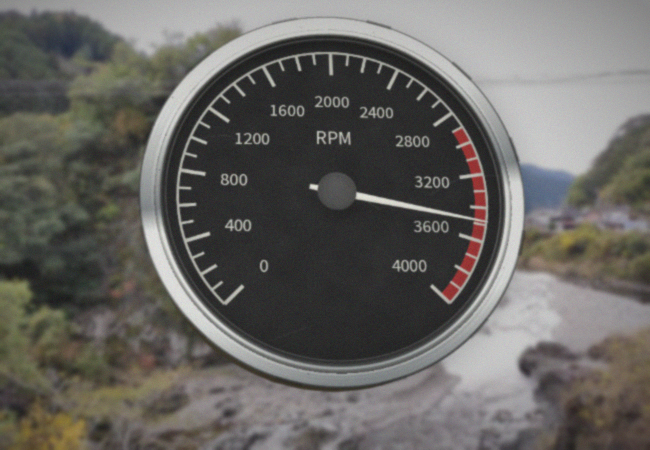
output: 3500 rpm
